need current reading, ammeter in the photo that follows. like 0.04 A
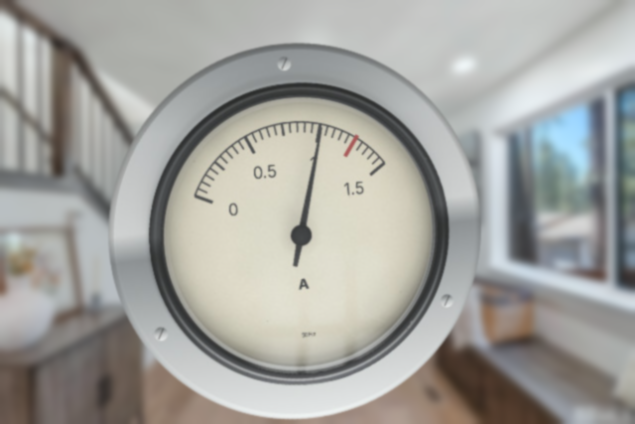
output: 1 A
